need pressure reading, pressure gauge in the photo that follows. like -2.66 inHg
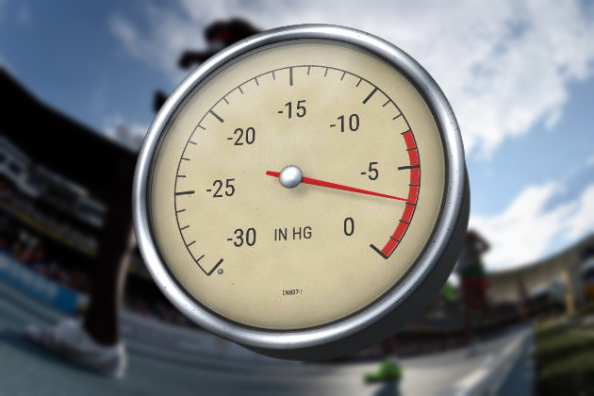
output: -3 inHg
